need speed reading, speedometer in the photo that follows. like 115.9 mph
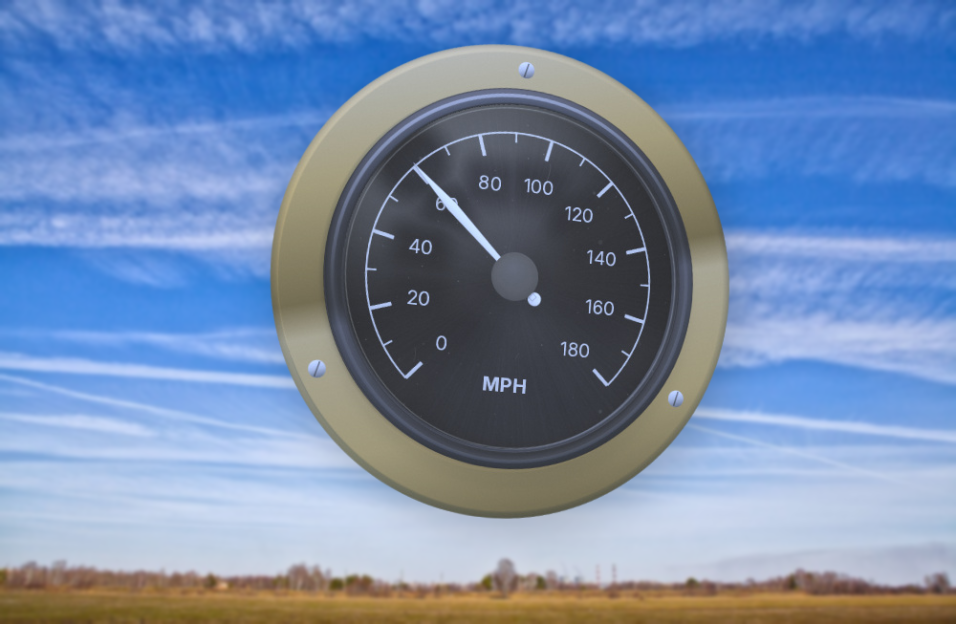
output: 60 mph
